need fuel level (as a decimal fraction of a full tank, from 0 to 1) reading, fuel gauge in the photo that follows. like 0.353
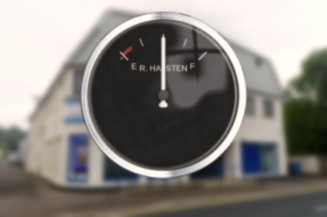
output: 0.5
